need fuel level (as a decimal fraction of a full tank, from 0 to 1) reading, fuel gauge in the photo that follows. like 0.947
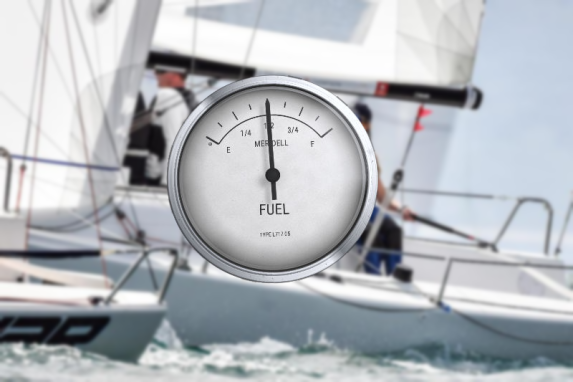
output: 0.5
